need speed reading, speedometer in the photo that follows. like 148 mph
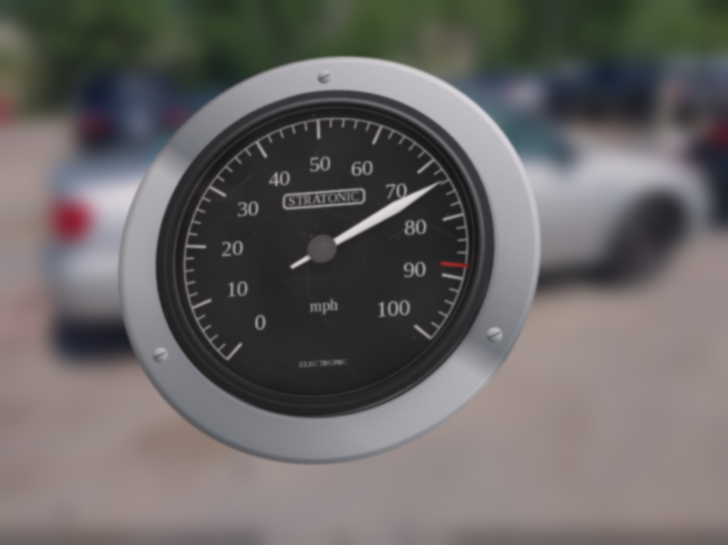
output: 74 mph
